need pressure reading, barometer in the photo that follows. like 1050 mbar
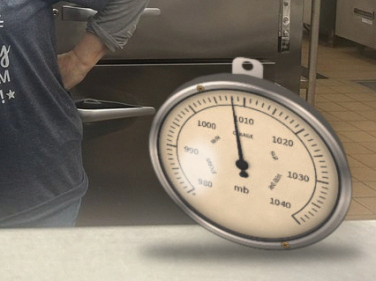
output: 1008 mbar
